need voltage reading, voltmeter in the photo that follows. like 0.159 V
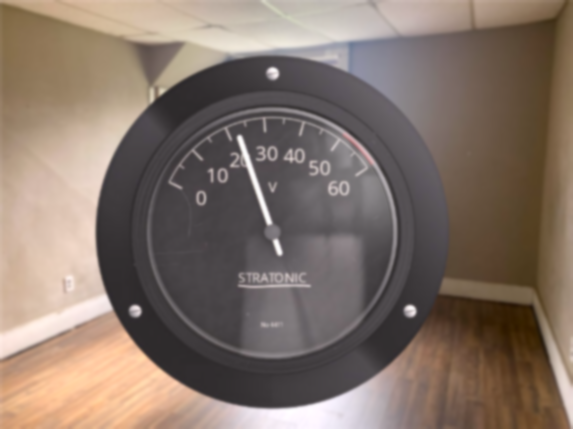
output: 22.5 V
